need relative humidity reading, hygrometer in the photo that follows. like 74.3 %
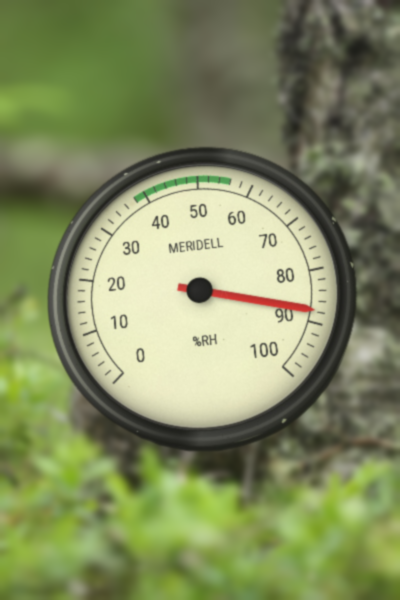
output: 88 %
